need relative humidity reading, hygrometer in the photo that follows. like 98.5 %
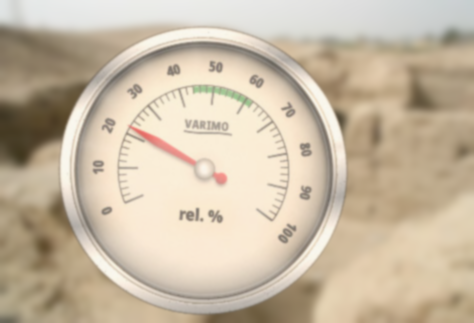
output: 22 %
